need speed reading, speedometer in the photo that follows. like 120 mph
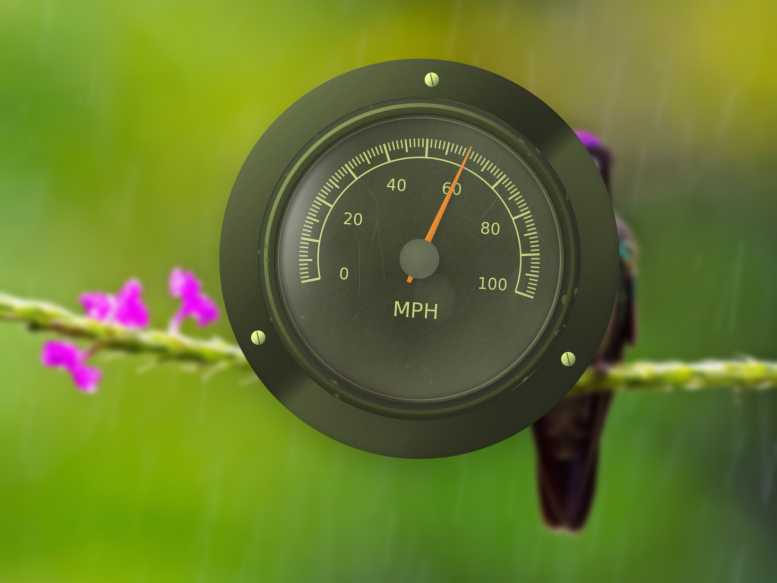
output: 60 mph
